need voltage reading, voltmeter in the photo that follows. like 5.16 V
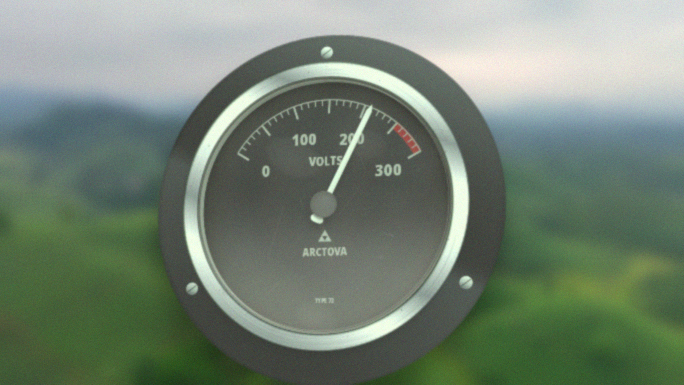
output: 210 V
